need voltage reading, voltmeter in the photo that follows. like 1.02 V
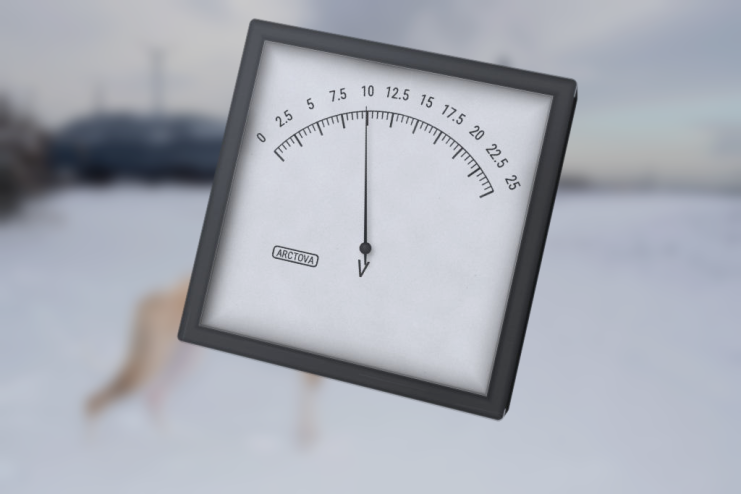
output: 10 V
